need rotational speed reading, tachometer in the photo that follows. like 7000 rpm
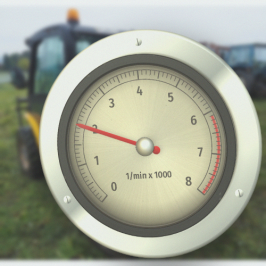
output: 2000 rpm
